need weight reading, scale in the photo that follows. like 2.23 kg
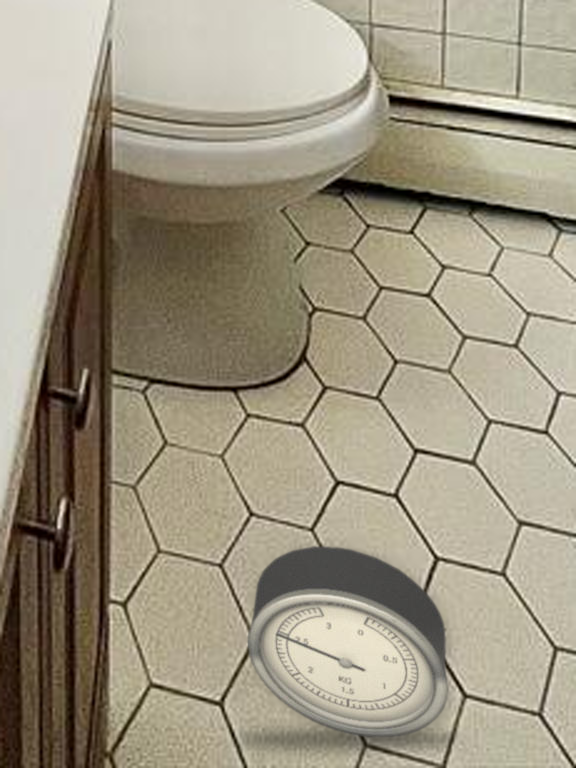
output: 2.5 kg
